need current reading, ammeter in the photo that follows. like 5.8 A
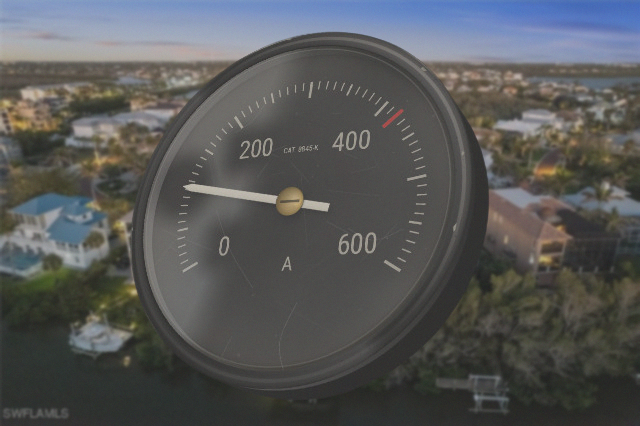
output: 100 A
